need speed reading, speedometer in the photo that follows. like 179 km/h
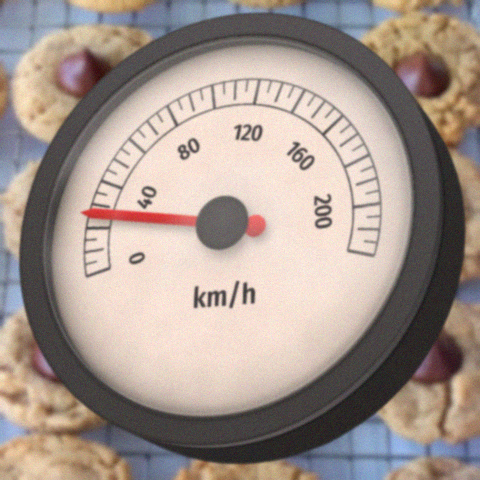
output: 25 km/h
